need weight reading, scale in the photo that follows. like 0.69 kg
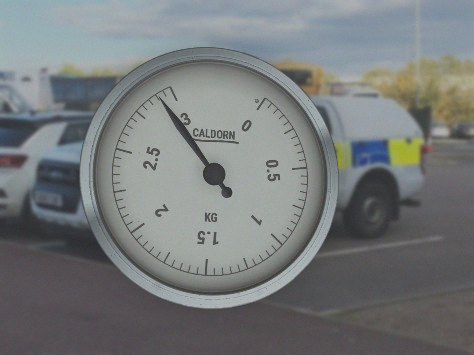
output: 2.9 kg
